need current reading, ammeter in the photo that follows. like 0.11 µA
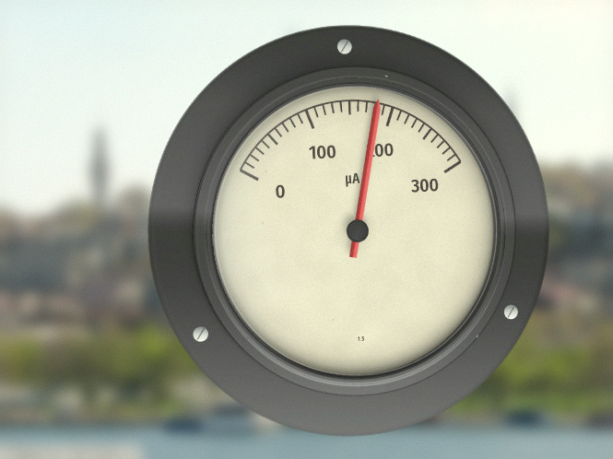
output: 180 µA
